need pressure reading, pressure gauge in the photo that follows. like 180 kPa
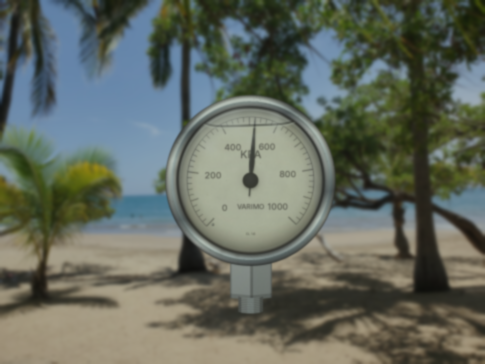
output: 520 kPa
